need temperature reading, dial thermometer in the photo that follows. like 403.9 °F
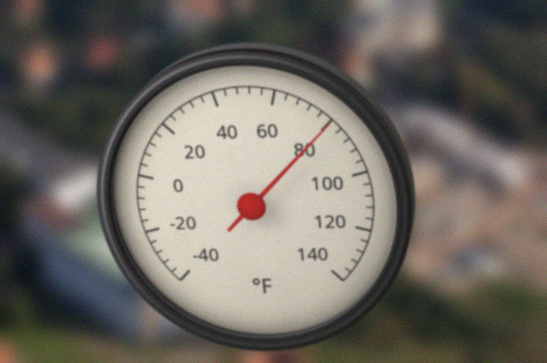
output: 80 °F
